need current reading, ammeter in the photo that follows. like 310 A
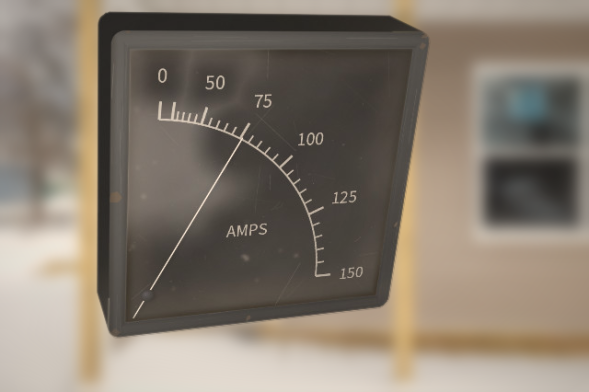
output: 75 A
